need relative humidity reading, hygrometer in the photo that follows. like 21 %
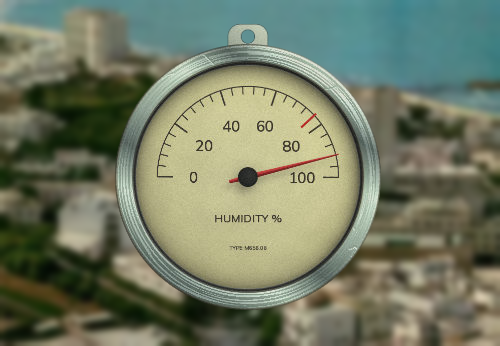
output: 92 %
